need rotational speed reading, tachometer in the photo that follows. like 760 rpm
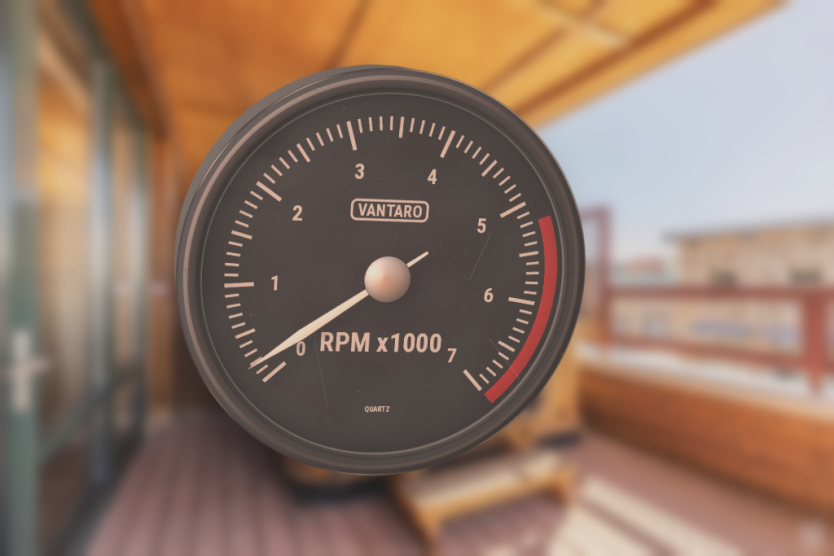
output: 200 rpm
